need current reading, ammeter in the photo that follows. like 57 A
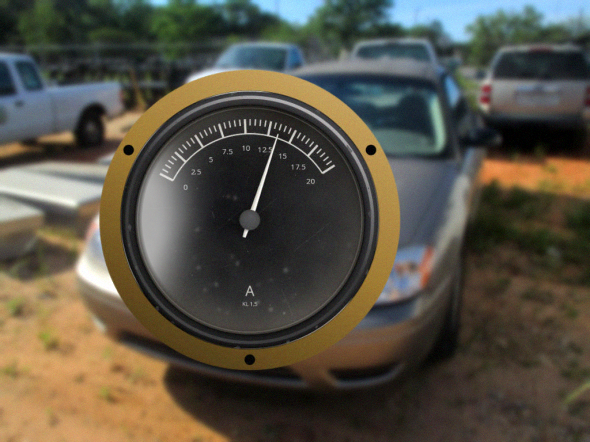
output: 13.5 A
